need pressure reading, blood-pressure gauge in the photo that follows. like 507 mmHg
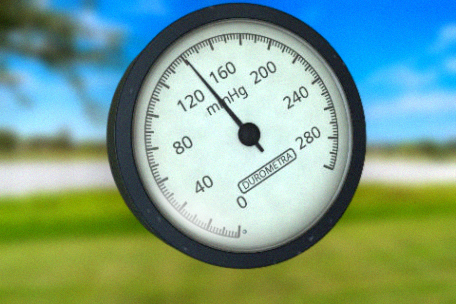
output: 140 mmHg
